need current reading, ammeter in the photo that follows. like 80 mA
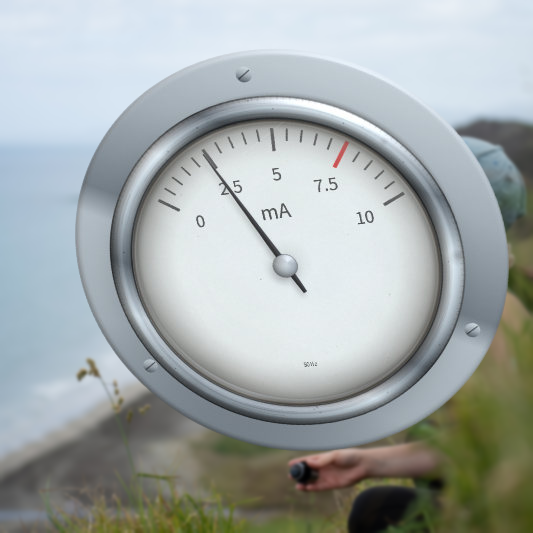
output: 2.5 mA
